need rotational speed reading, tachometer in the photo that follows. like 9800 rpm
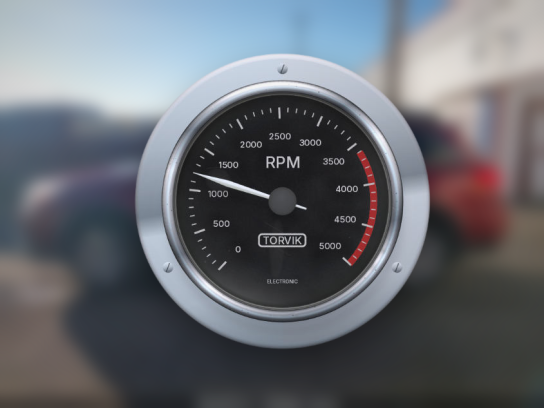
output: 1200 rpm
